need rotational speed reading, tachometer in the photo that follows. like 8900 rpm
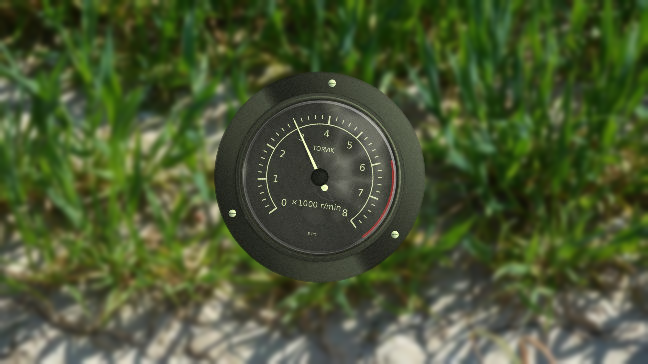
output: 3000 rpm
